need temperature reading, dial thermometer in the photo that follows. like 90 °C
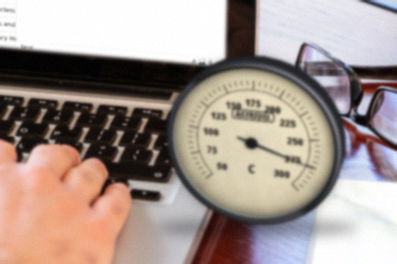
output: 275 °C
